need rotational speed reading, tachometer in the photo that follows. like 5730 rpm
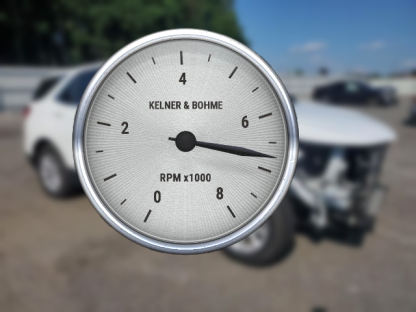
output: 6750 rpm
